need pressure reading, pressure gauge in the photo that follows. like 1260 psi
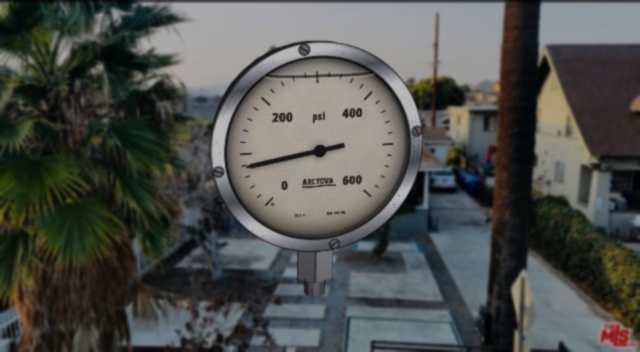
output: 80 psi
